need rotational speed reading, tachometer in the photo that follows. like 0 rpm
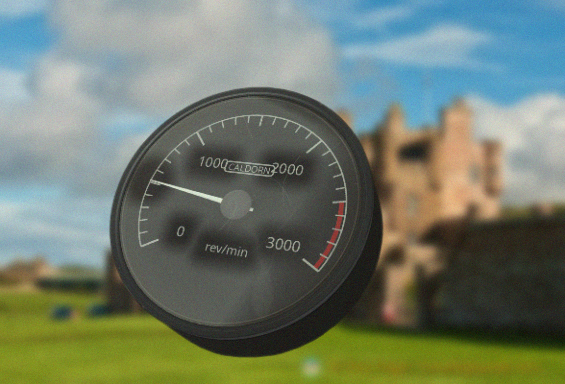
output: 500 rpm
